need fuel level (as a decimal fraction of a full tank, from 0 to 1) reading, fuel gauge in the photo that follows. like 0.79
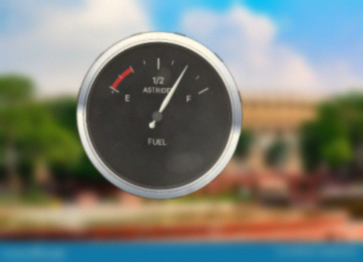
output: 0.75
